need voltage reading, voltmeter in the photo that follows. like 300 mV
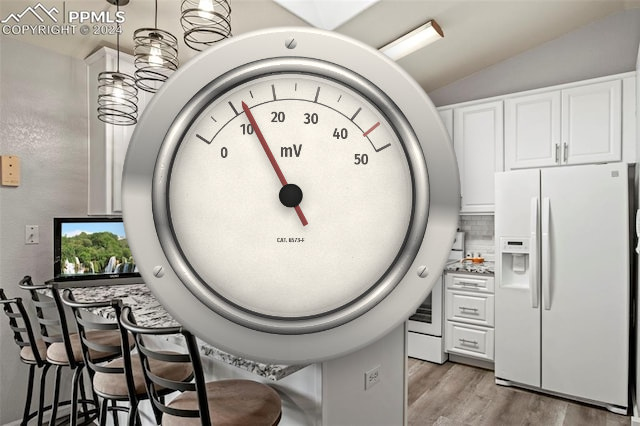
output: 12.5 mV
